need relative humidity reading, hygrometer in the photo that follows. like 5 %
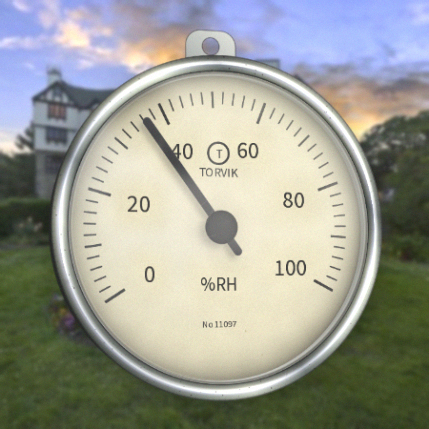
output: 36 %
